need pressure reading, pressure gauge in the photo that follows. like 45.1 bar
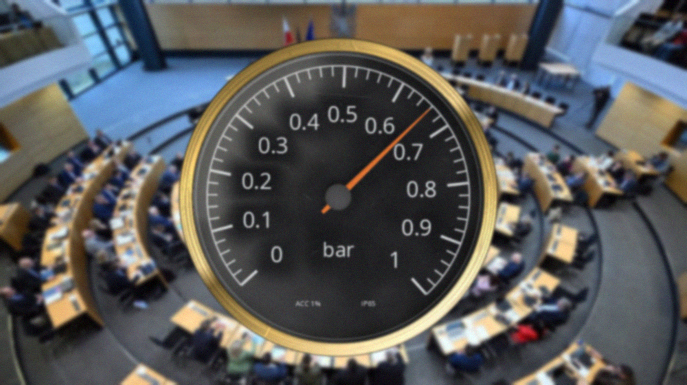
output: 0.66 bar
